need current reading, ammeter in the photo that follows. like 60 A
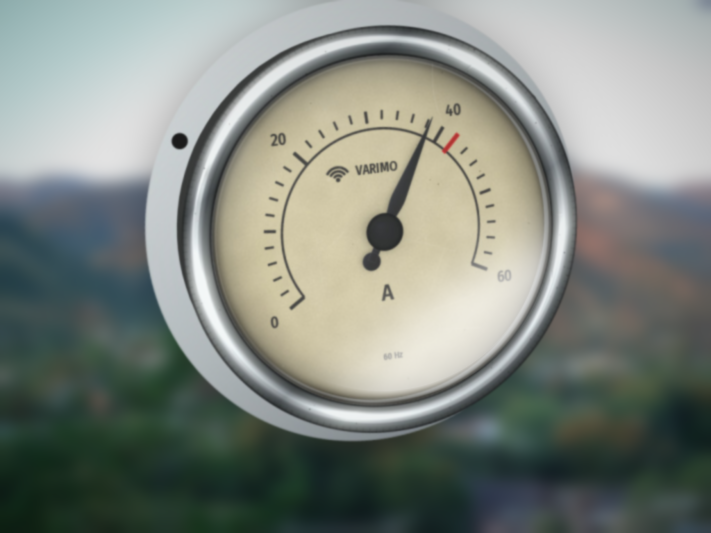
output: 38 A
